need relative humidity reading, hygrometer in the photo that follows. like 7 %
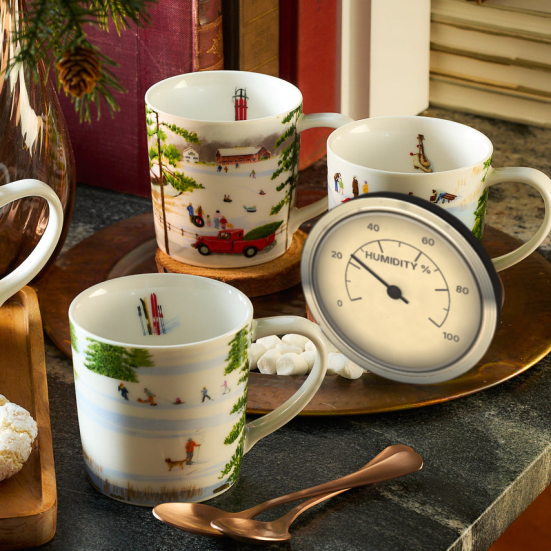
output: 25 %
